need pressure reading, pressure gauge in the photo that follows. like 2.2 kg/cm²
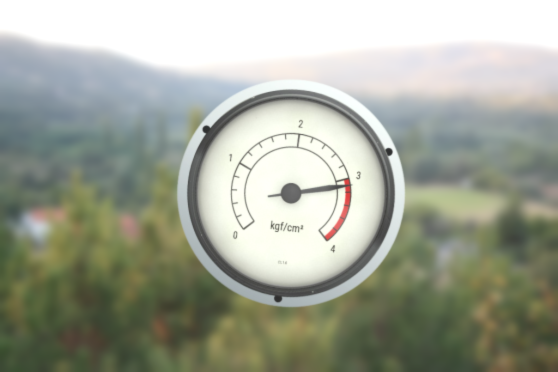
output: 3.1 kg/cm²
